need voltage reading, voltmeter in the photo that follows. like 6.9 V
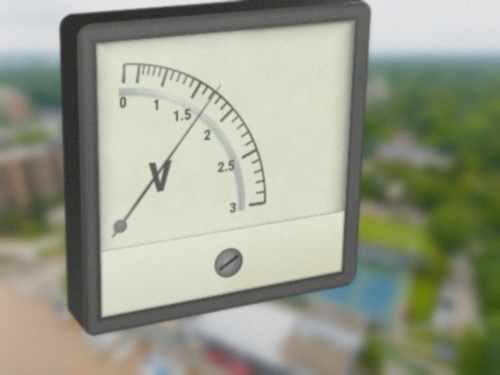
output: 1.7 V
